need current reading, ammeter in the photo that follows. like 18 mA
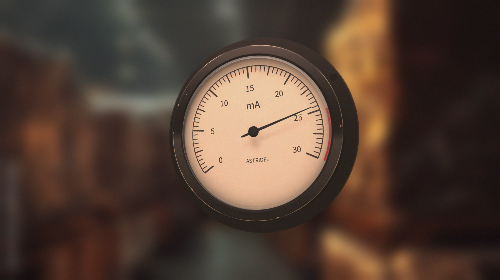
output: 24.5 mA
